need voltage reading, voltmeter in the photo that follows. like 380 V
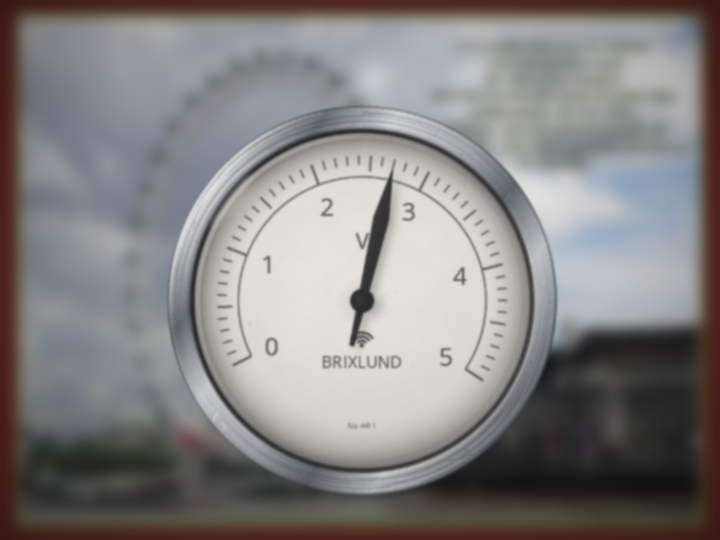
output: 2.7 V
